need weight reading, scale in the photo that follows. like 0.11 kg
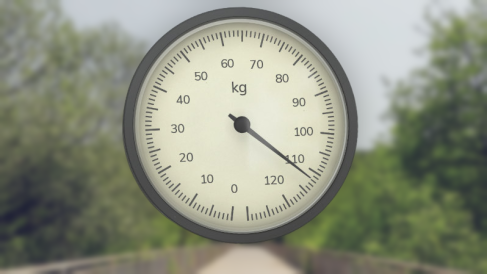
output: 112 kg
